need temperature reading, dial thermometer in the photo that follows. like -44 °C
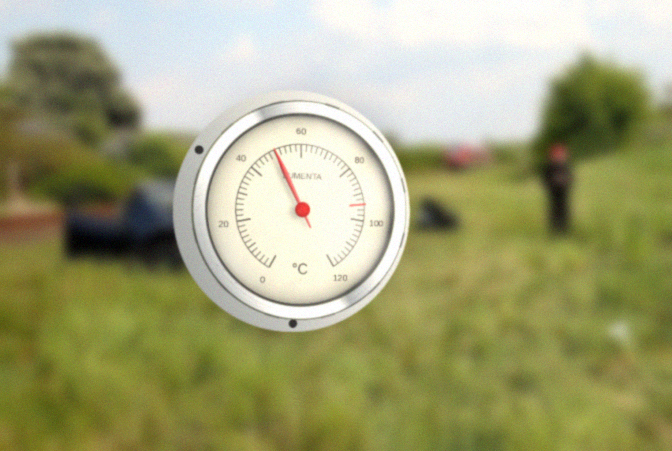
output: 50 °C
